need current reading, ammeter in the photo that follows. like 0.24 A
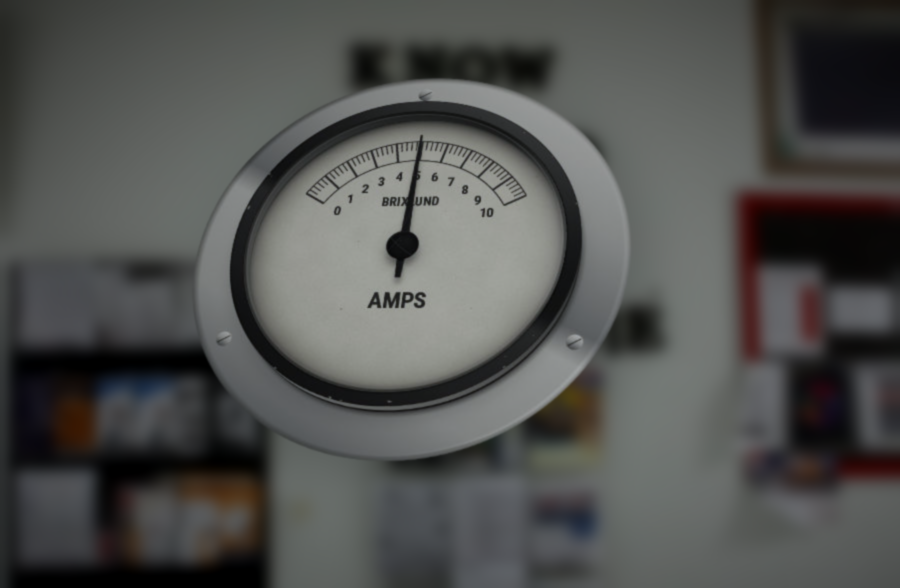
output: 5 A
